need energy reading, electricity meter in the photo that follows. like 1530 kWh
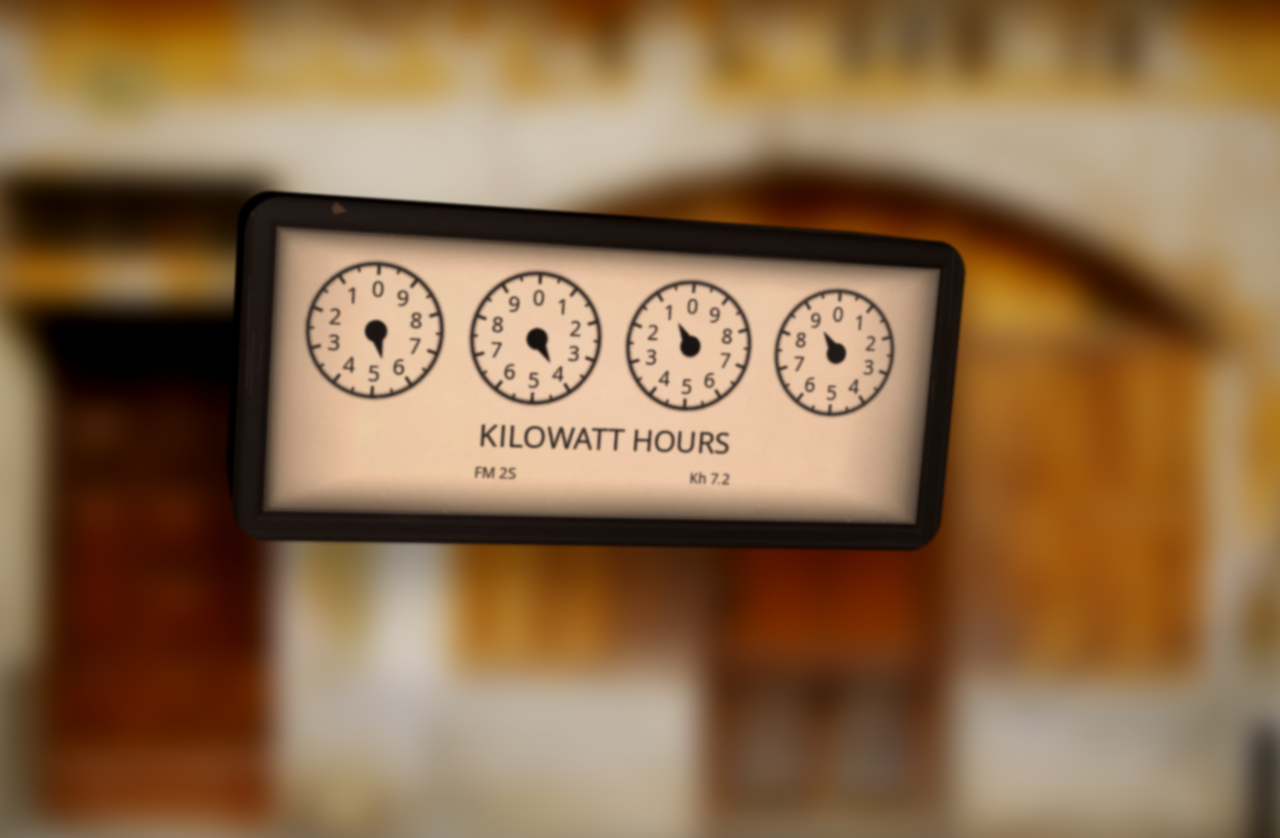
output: 5409 kWh
